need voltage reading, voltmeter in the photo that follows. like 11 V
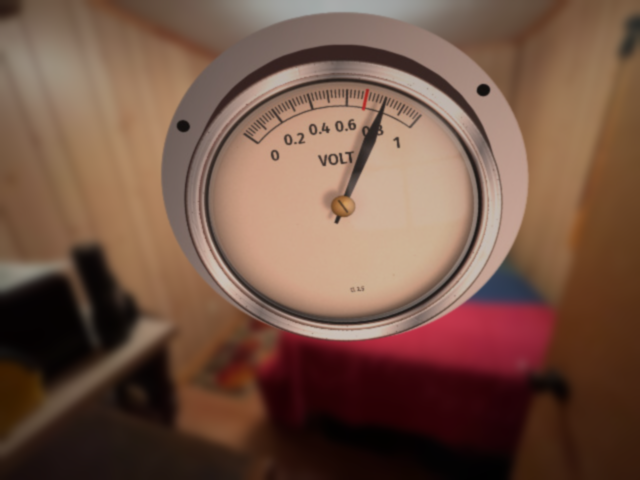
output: 0.8 V
